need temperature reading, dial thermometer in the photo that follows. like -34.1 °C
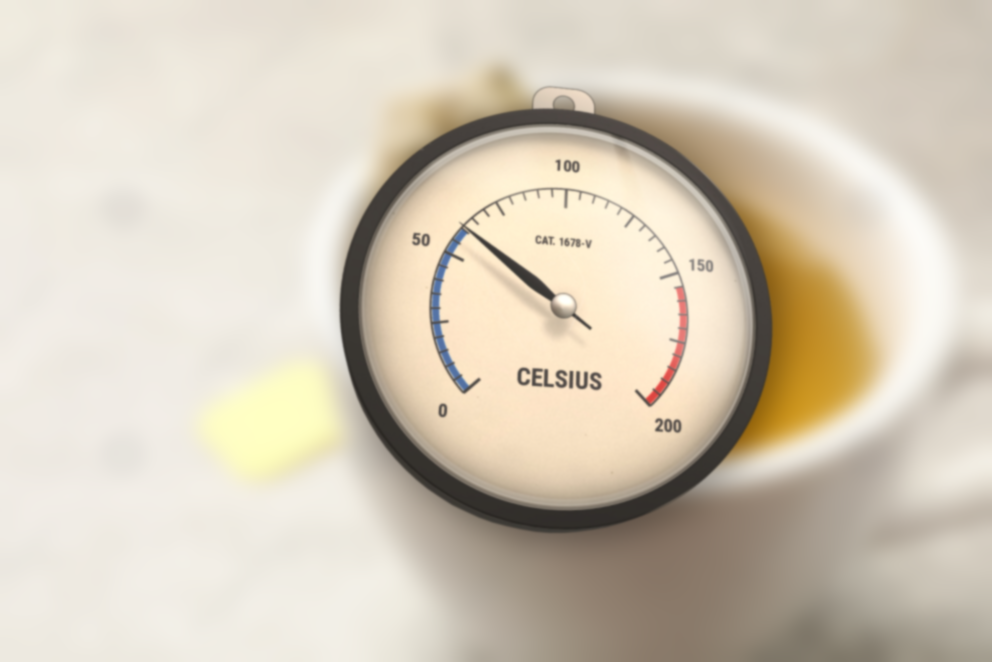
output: 60 °C
